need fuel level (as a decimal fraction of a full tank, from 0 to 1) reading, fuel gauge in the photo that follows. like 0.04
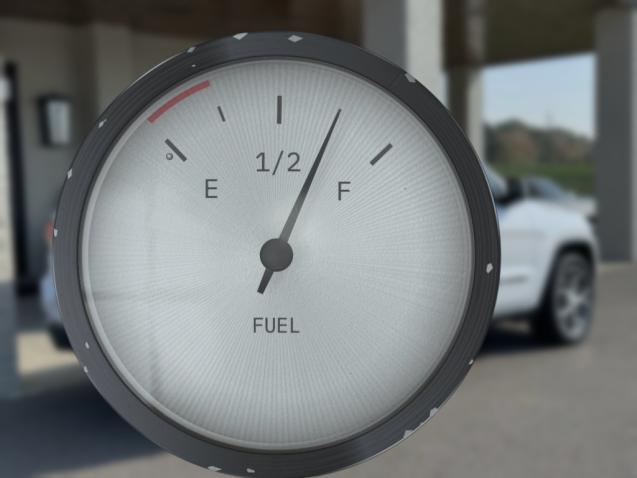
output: 0.75
